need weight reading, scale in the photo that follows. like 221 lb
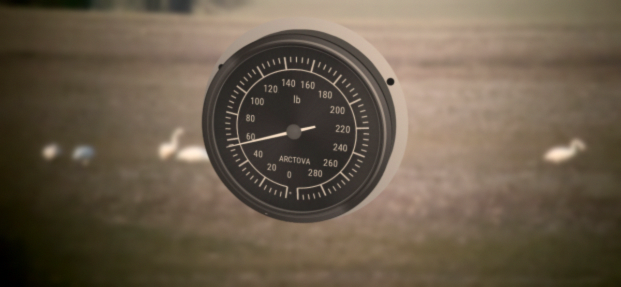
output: 56 lb
